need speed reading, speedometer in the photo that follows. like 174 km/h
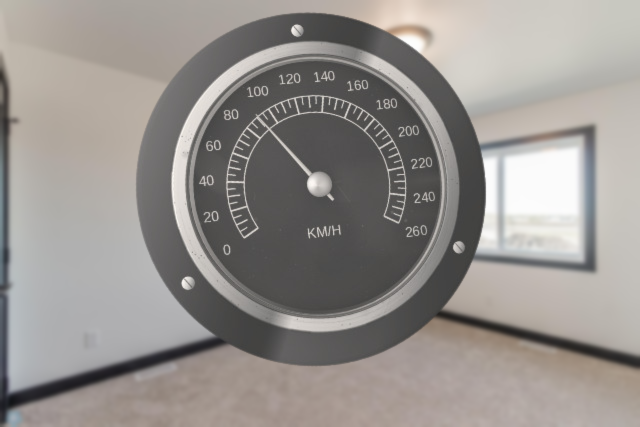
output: 90 km/h
